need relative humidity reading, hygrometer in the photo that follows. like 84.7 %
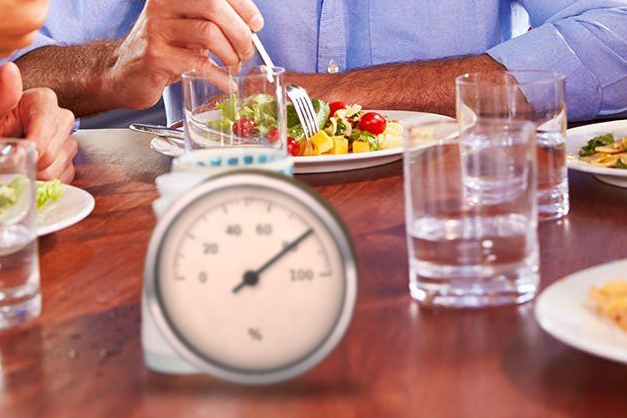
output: 80 %
